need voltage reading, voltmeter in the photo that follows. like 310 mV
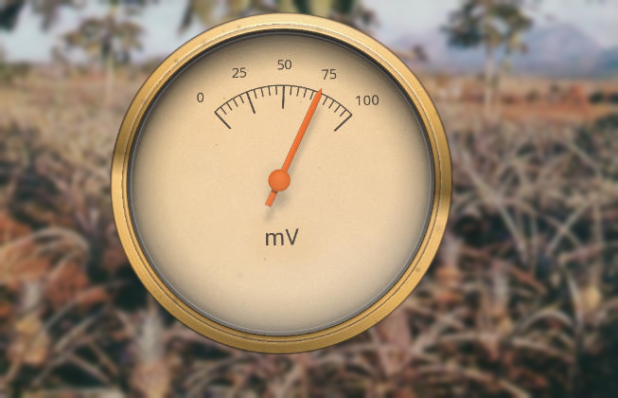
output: 75 mV
